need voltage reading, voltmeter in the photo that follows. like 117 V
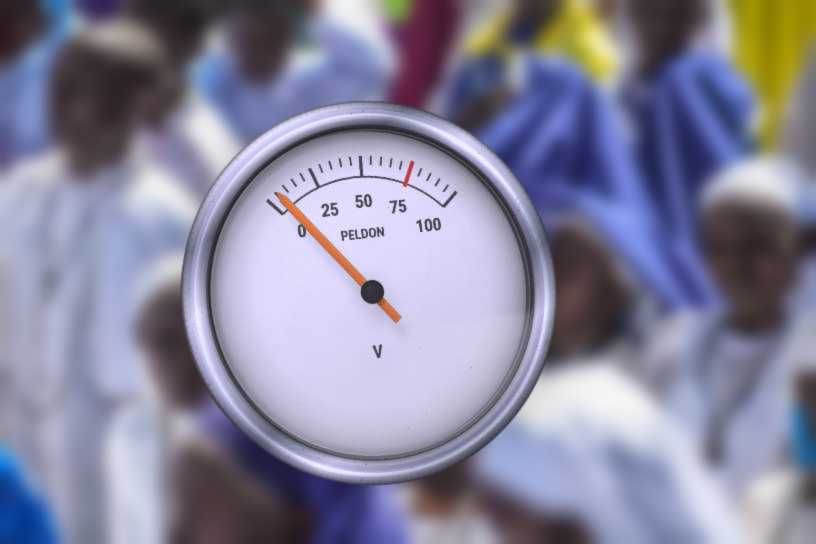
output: 5 V
